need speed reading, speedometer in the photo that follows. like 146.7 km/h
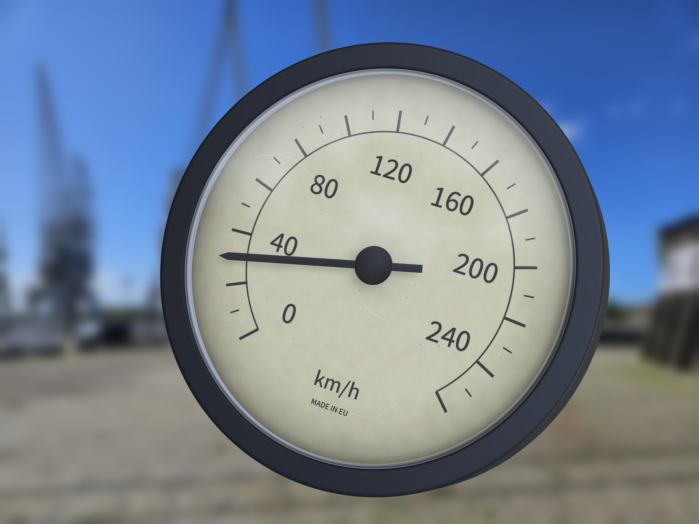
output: 30 km/h
